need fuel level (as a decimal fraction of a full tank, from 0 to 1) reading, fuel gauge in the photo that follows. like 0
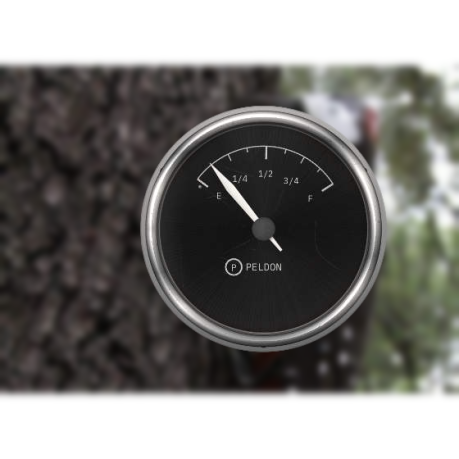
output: 0.125
